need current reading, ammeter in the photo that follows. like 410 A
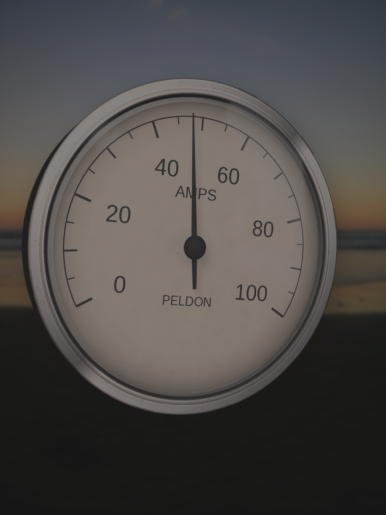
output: 47.5 A
